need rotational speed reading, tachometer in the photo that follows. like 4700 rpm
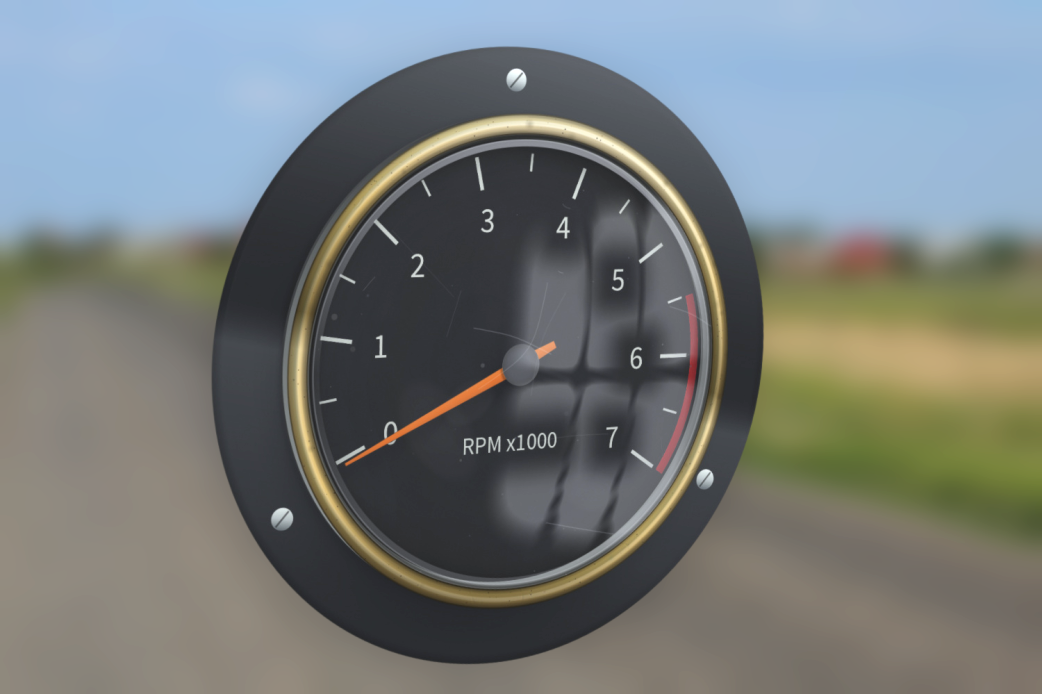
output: 0 rpm
